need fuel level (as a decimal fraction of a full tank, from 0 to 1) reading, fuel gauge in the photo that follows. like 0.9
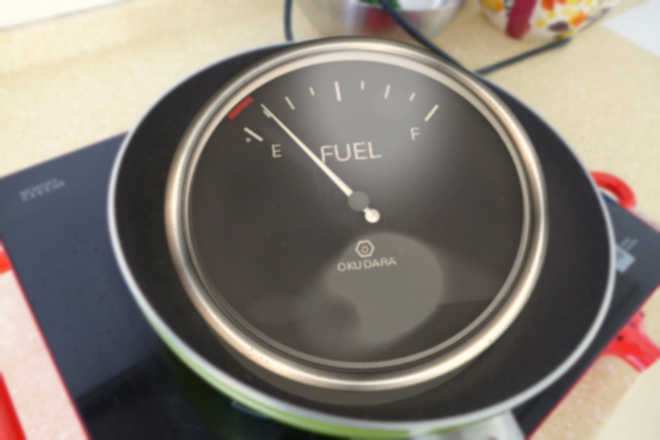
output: 0.125
